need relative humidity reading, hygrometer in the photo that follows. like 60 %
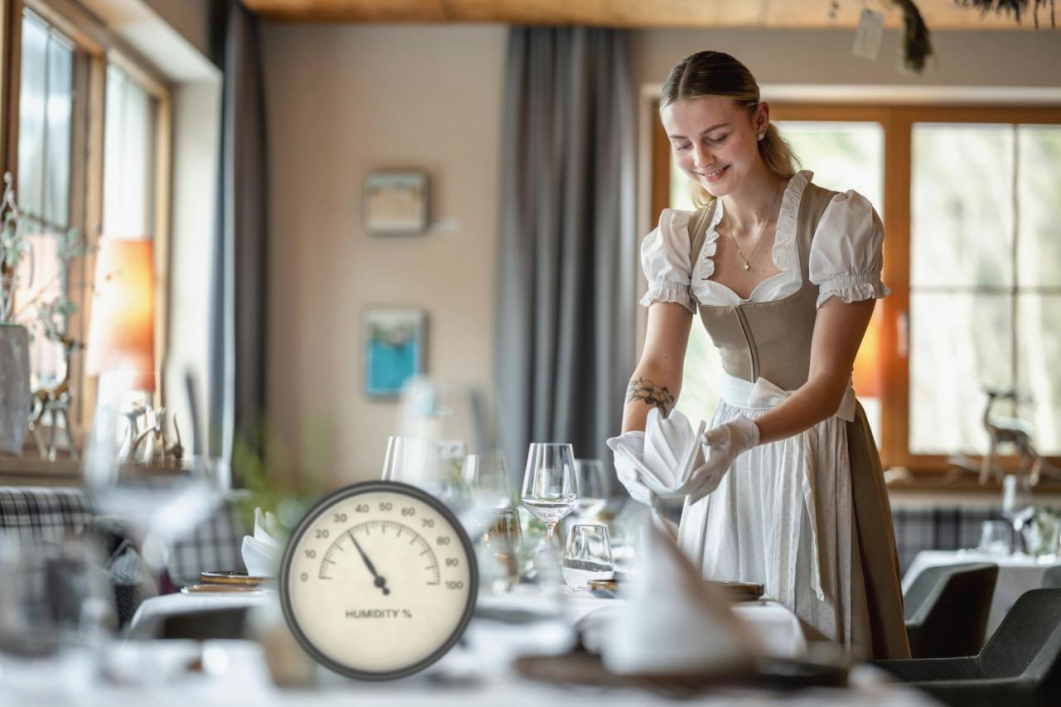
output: 30 %
